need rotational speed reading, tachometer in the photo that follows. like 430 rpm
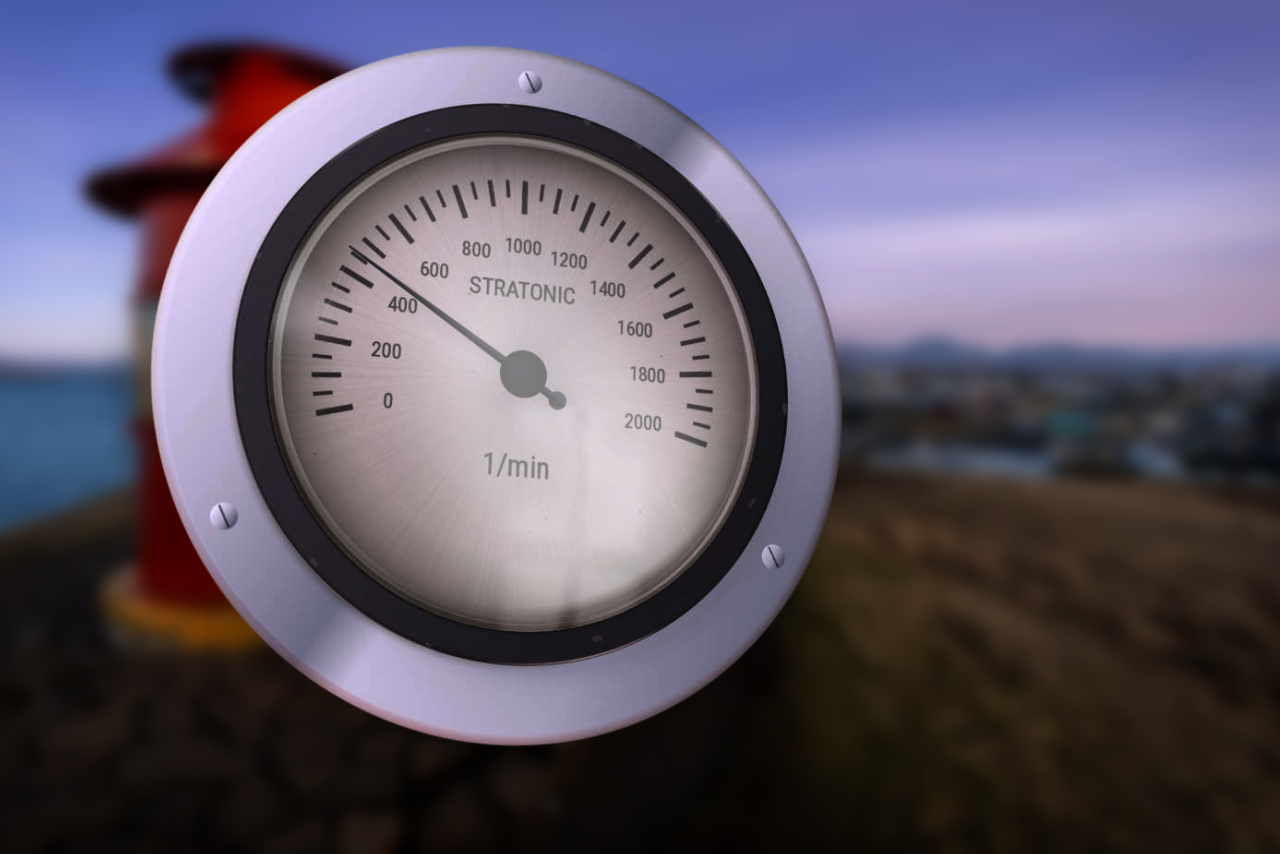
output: 450 rpm
